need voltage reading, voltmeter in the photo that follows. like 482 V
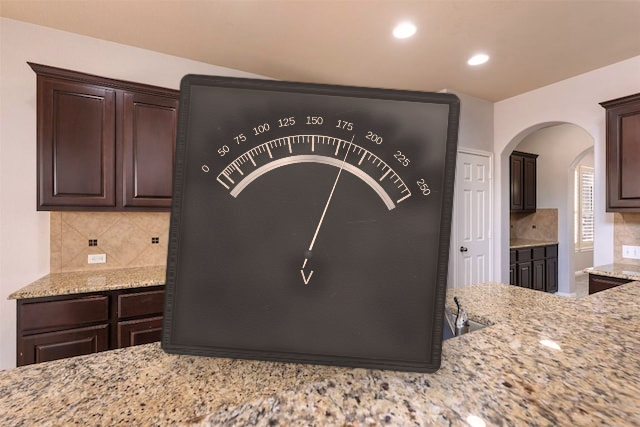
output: 185 V
